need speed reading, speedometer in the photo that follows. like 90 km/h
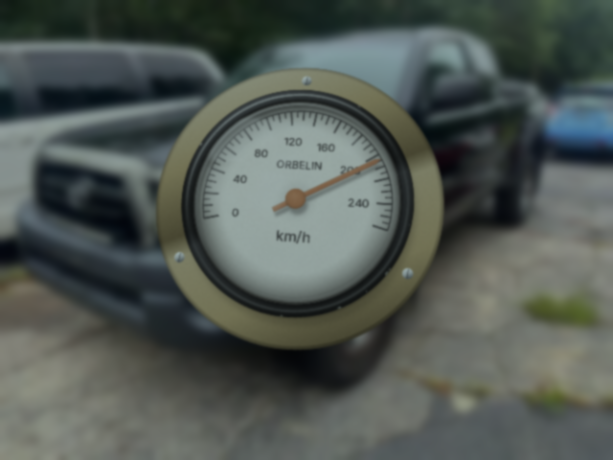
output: 205 km/h
